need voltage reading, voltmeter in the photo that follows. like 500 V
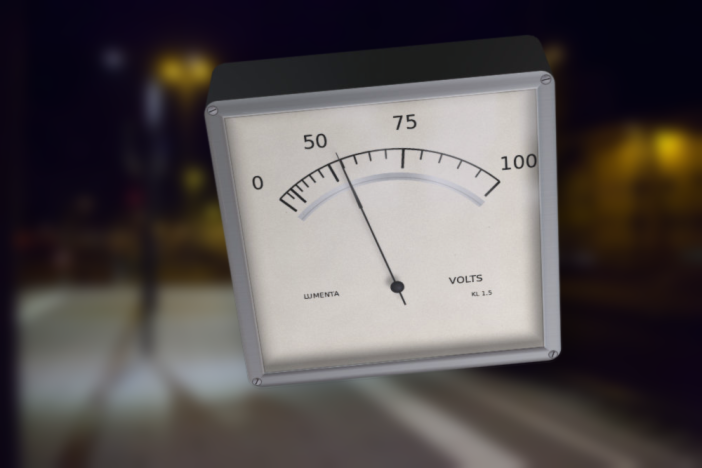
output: 55 V
